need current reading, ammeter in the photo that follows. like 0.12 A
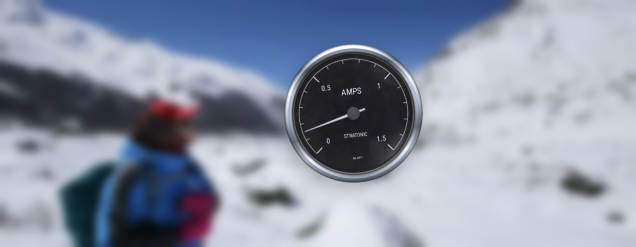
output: 0.15 A
